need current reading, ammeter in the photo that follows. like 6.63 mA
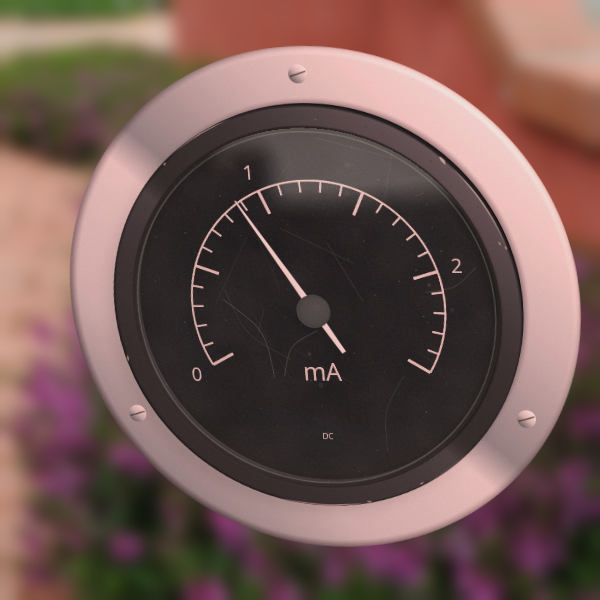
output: 0.9 mA
